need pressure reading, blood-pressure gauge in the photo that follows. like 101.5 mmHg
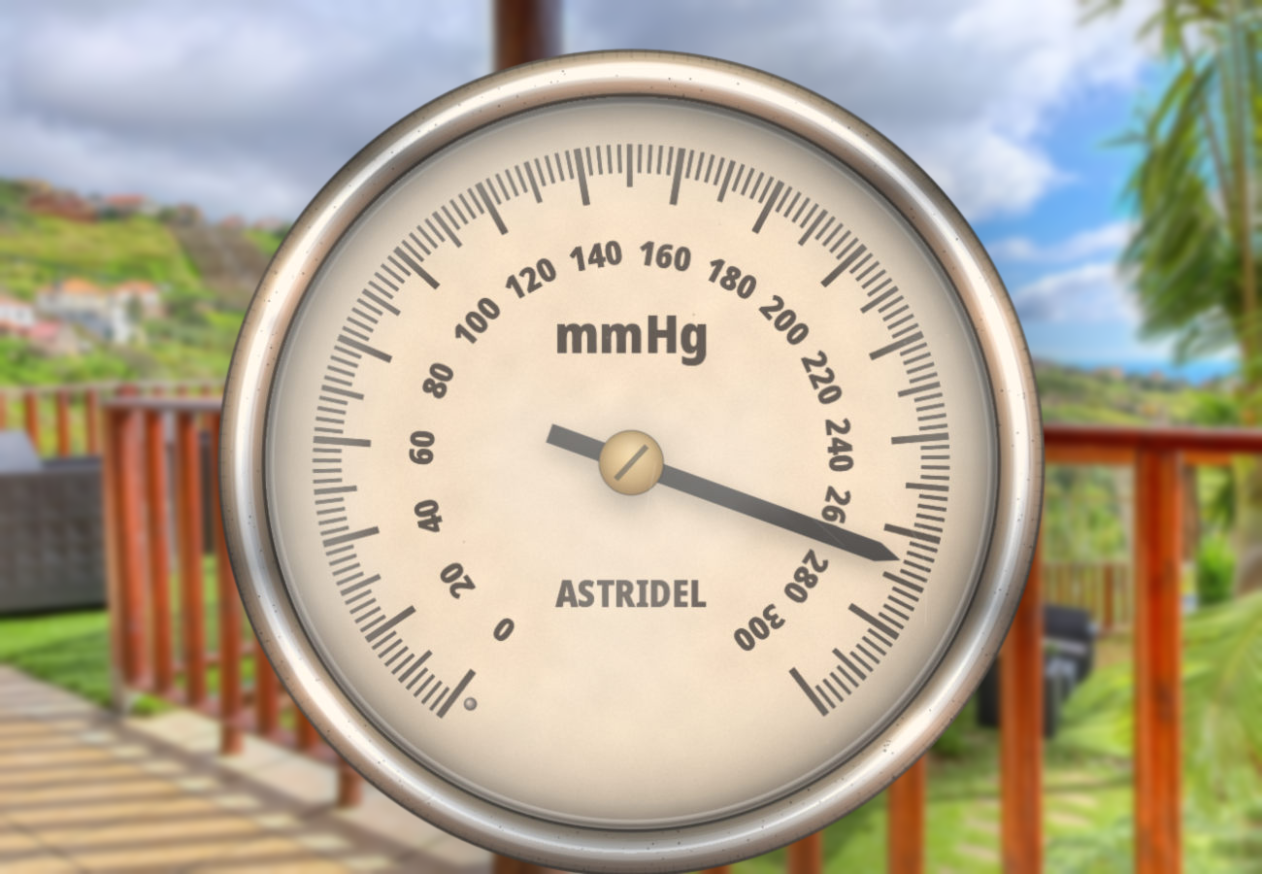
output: 266 mmHg
